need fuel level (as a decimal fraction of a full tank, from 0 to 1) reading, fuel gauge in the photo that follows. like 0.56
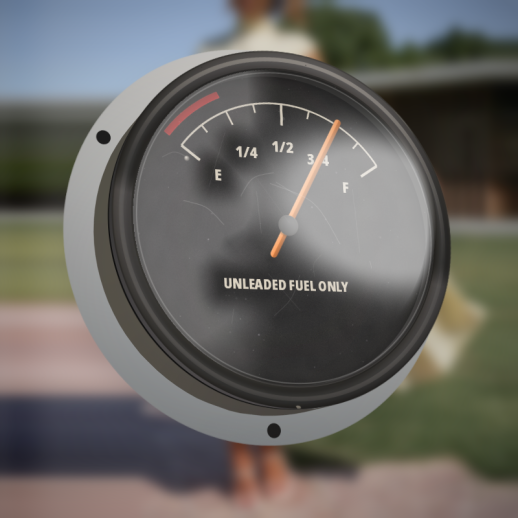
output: 0.75
